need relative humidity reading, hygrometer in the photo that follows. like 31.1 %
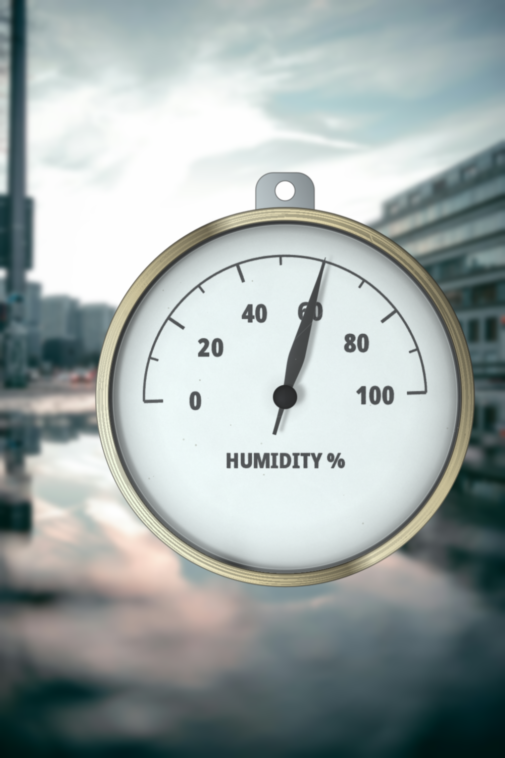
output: 60 %
